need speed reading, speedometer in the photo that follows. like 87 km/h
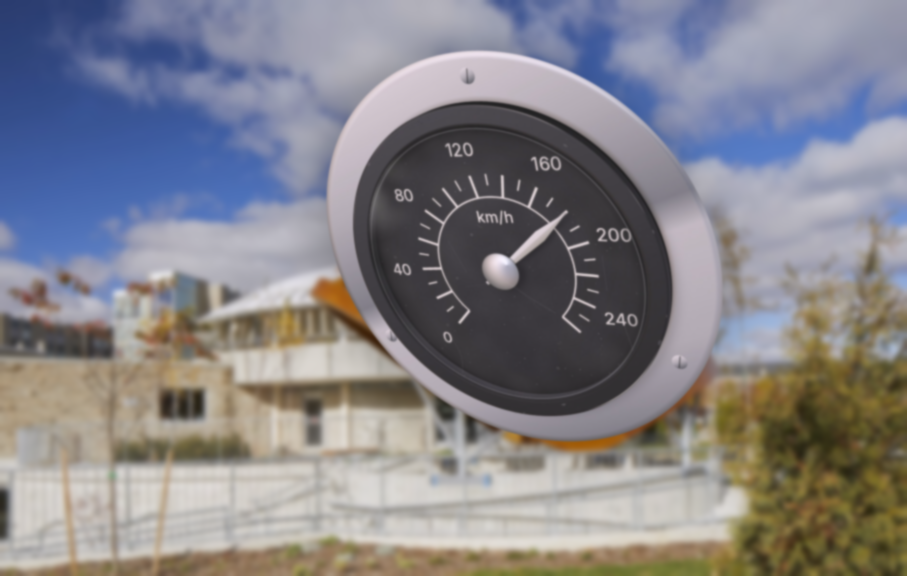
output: 180 km/h
